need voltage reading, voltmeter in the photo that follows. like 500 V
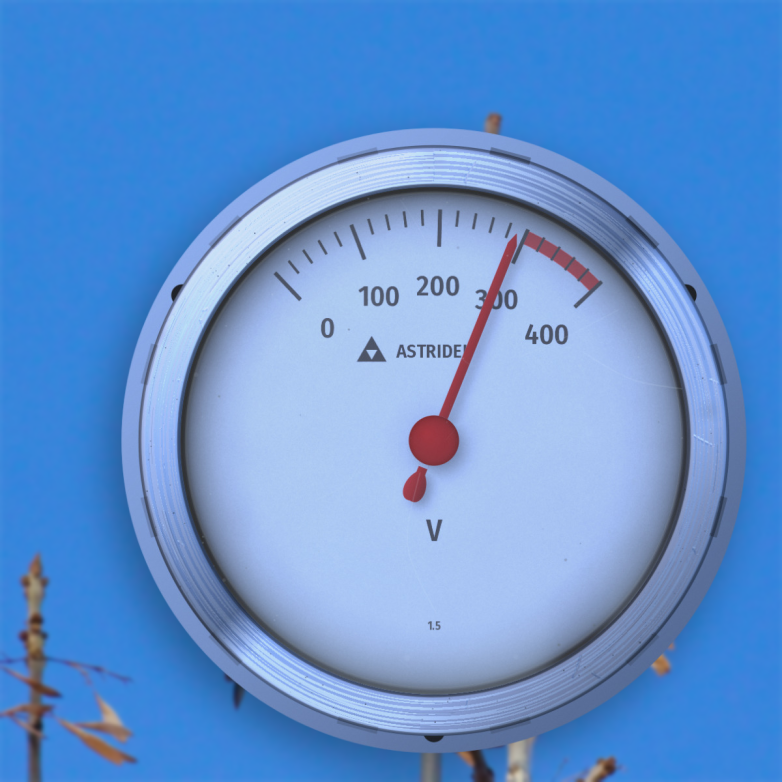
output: 290 V
